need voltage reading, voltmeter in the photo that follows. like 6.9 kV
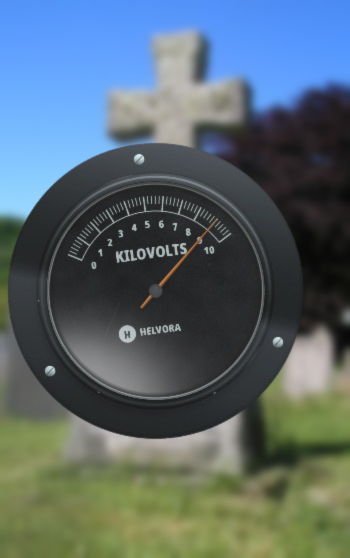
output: 9 kV
